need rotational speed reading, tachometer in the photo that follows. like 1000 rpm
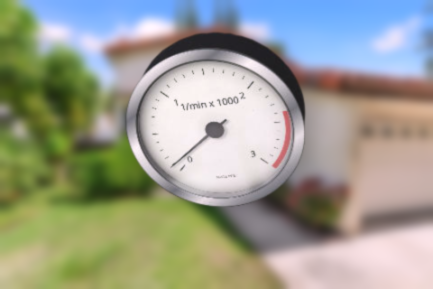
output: 100 rpm
